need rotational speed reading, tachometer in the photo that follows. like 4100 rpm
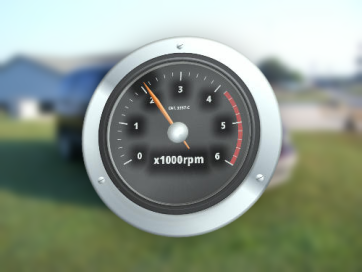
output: 2100 rpm
